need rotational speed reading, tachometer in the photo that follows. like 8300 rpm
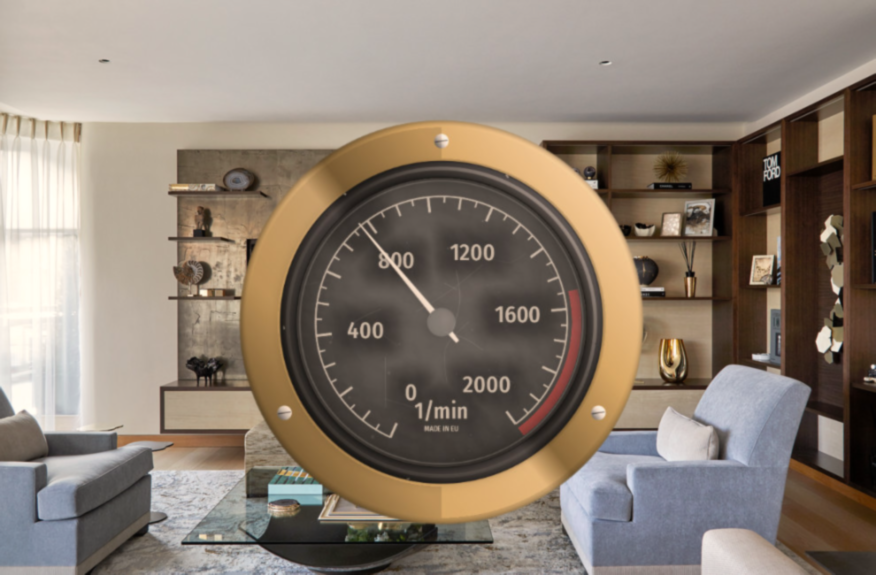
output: 775 rpm
